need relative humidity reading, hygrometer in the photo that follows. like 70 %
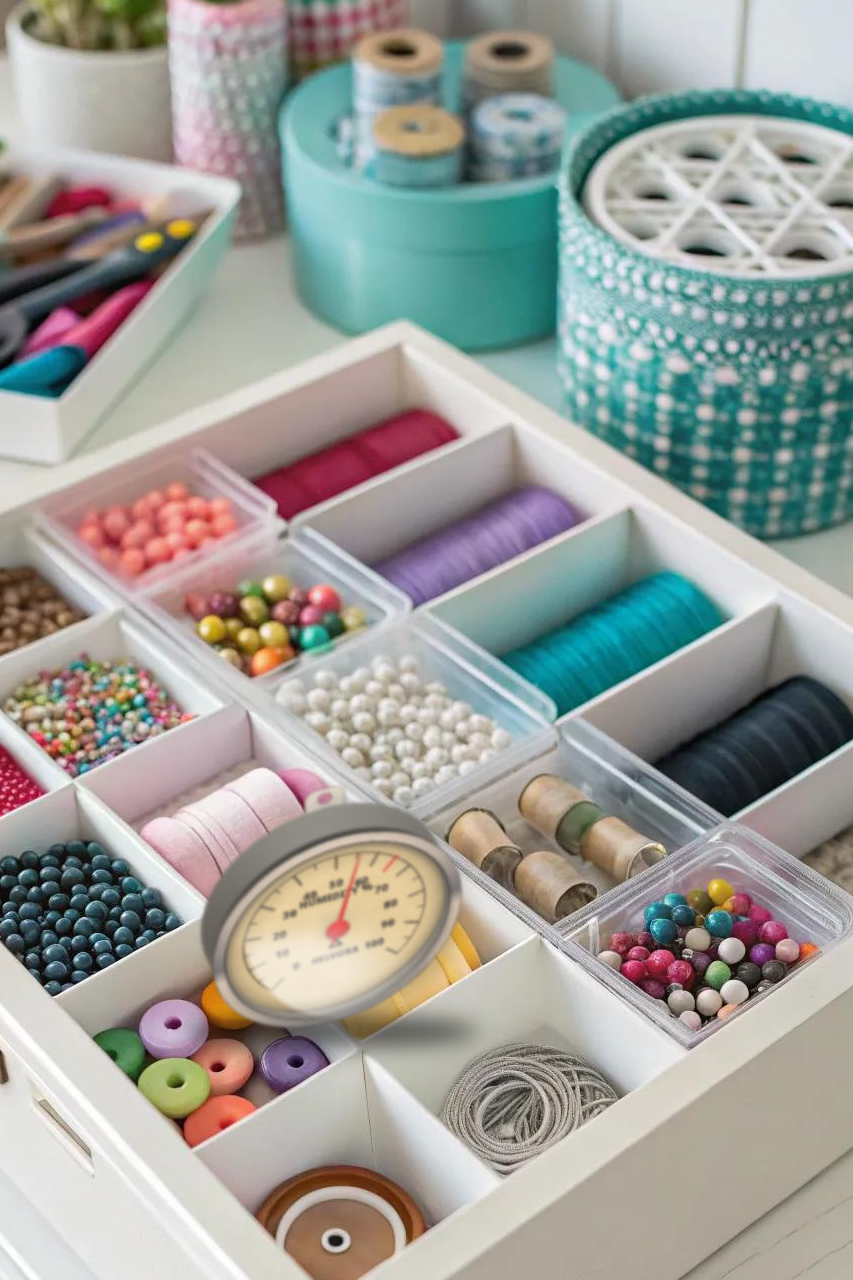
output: 55 %
